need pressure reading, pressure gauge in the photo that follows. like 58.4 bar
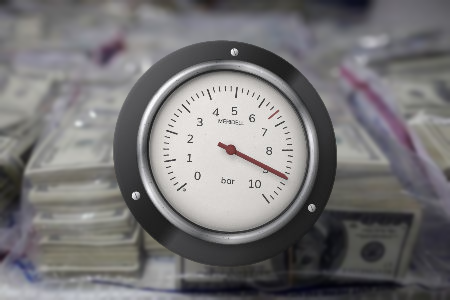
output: 9 bar
